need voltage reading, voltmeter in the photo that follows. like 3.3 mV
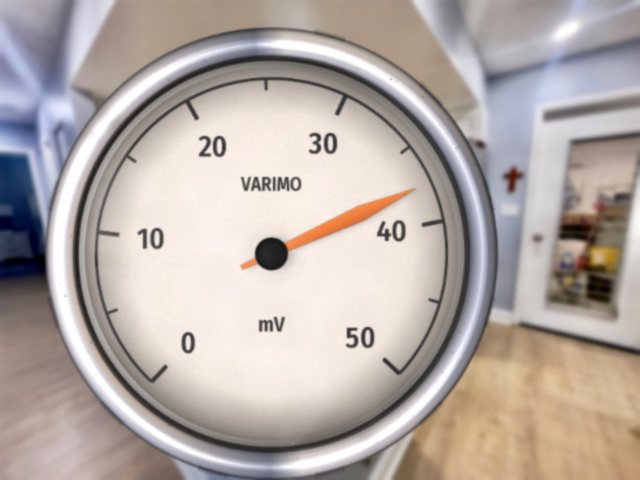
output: 37.5 mV
